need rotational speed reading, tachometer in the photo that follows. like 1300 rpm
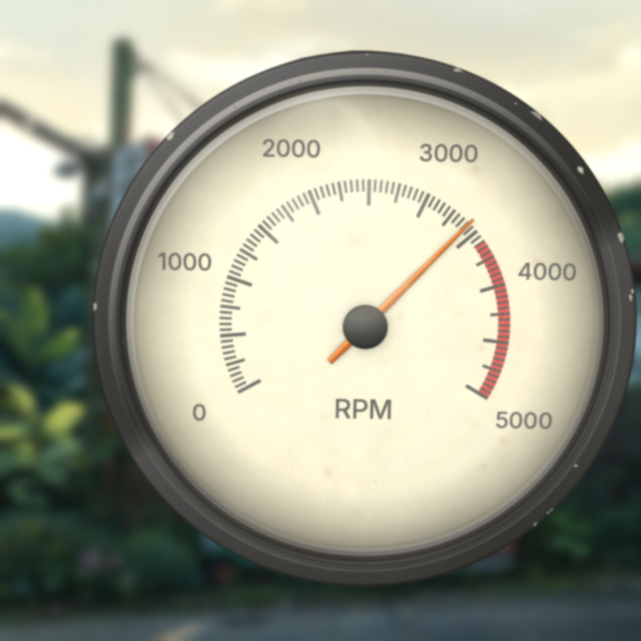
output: 3400 rpm
